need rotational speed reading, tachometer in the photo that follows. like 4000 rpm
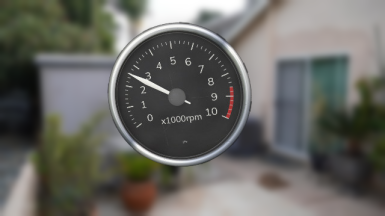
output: 2600 rpm
